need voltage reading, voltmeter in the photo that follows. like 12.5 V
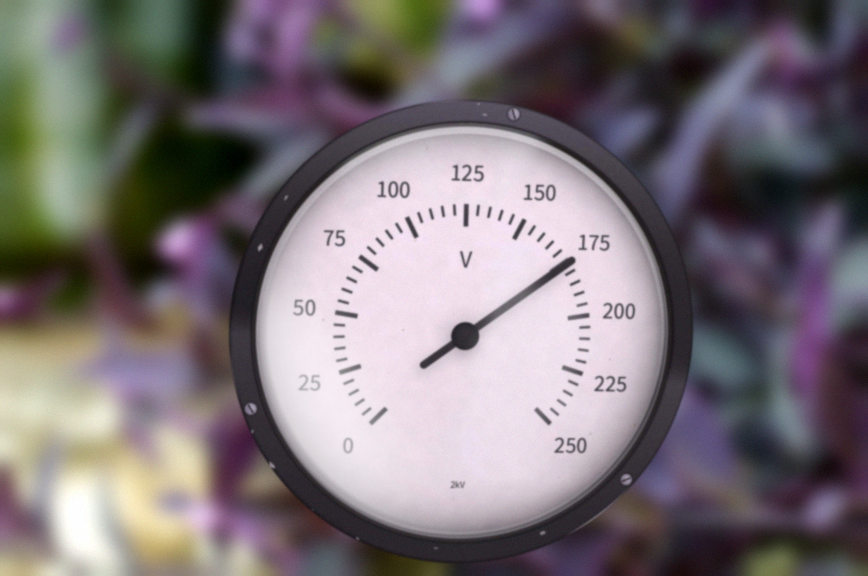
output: 175 V
